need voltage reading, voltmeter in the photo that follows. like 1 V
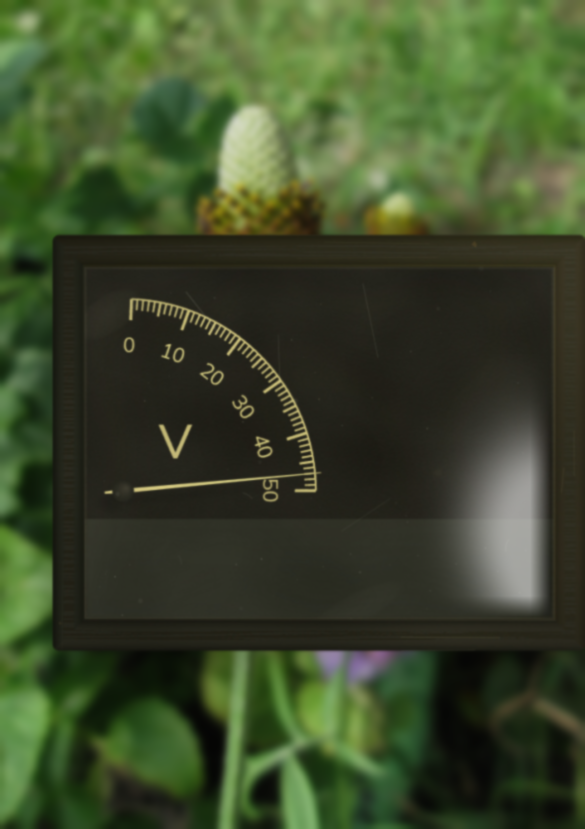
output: 47 V
